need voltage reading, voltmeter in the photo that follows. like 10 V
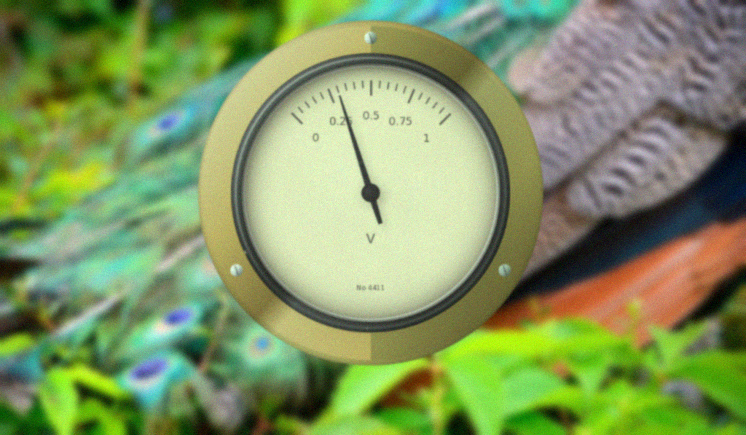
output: 0.3 V
